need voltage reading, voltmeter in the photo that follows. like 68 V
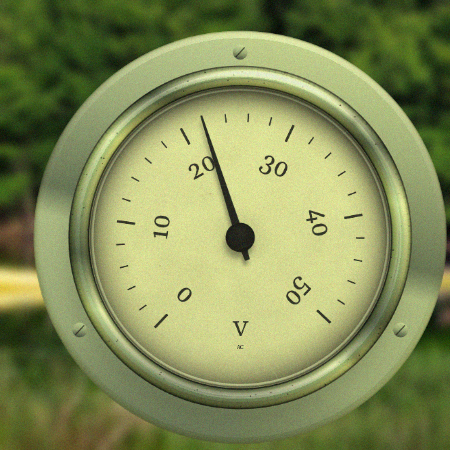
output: 22 V
